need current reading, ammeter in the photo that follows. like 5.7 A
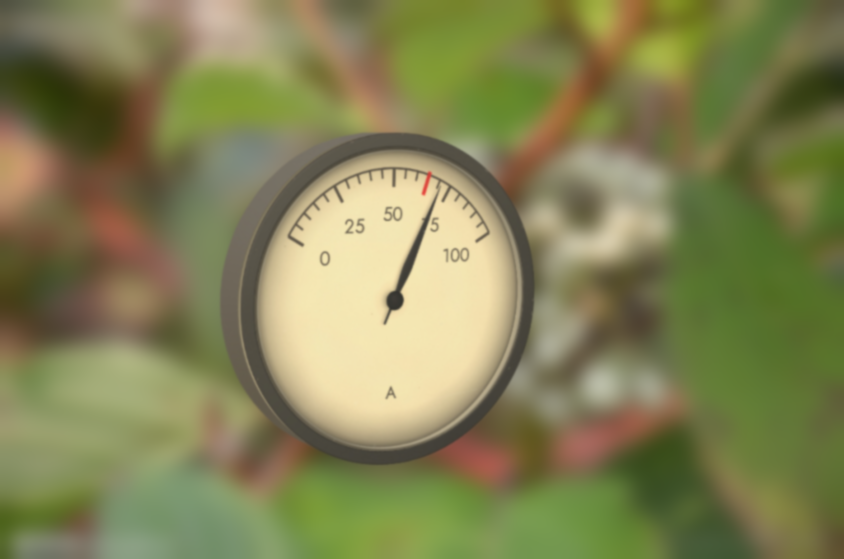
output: 70 A
